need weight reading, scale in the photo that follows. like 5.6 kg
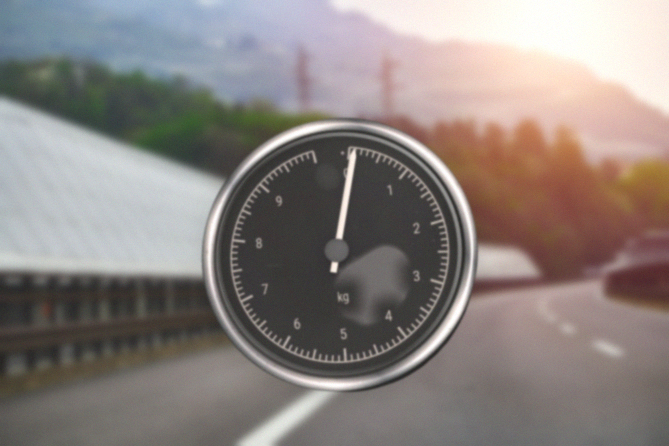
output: 0.1 kg
